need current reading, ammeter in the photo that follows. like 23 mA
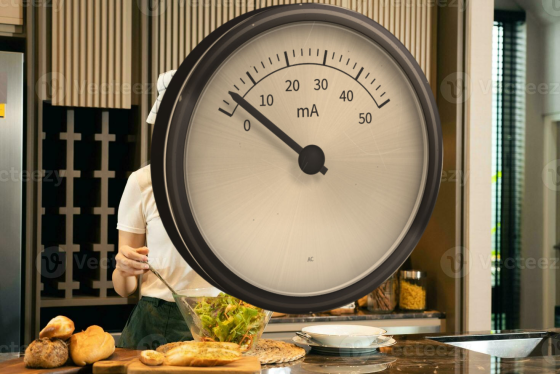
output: 4 mA
